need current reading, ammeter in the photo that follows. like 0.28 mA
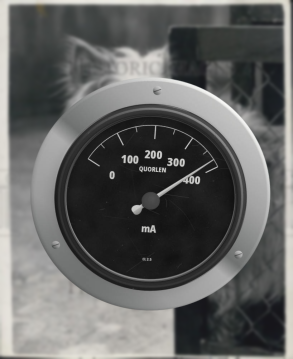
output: 375 mA
